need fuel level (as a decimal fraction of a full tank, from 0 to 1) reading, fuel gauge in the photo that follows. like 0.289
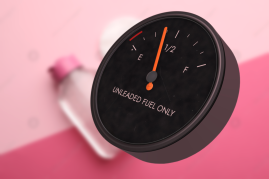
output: 0.375
